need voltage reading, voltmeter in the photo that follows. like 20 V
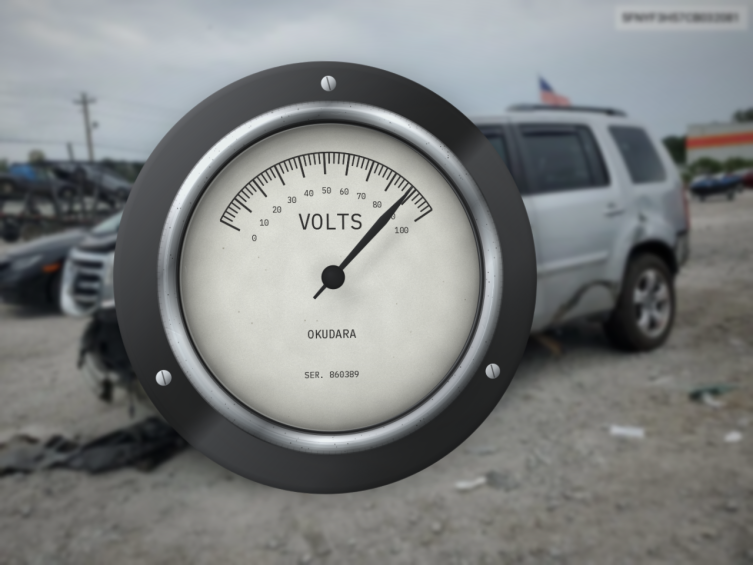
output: 88 V
